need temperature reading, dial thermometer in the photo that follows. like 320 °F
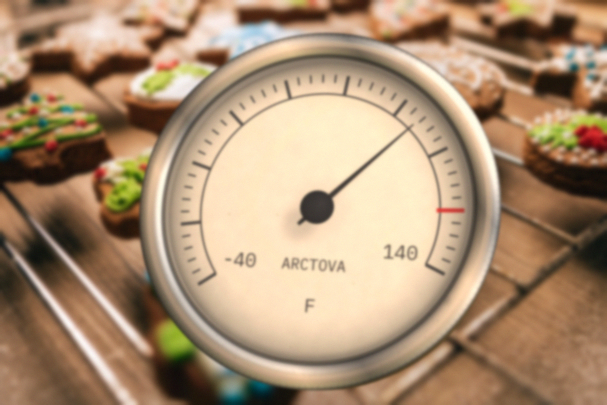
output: 88 °F
